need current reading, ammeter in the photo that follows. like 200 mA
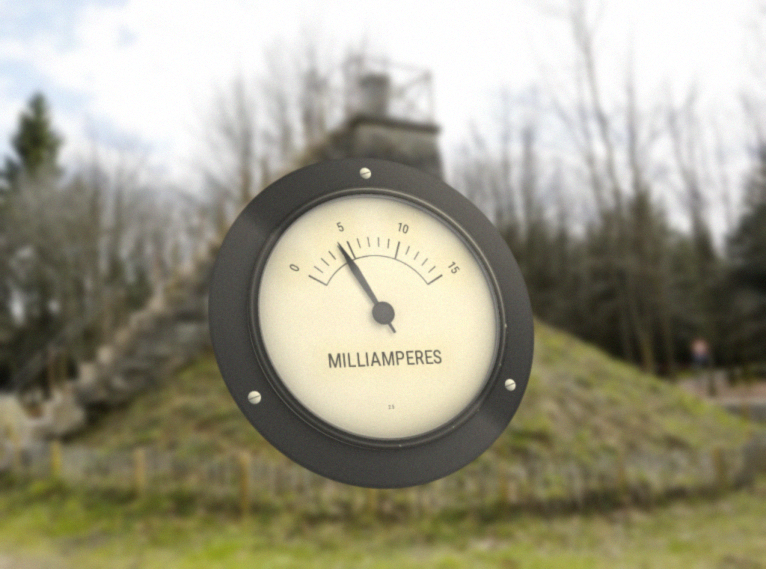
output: 4 mA
